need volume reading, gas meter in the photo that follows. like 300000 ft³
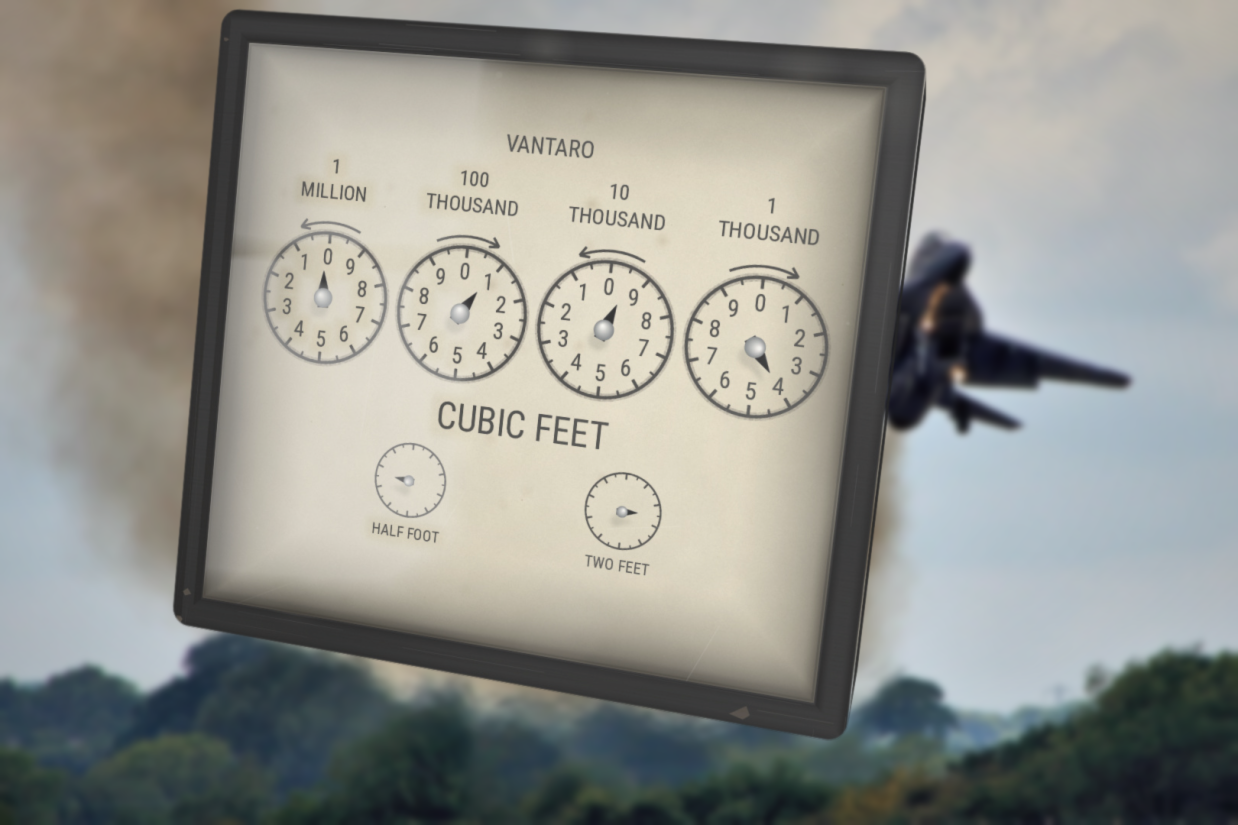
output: 9400 ft³
